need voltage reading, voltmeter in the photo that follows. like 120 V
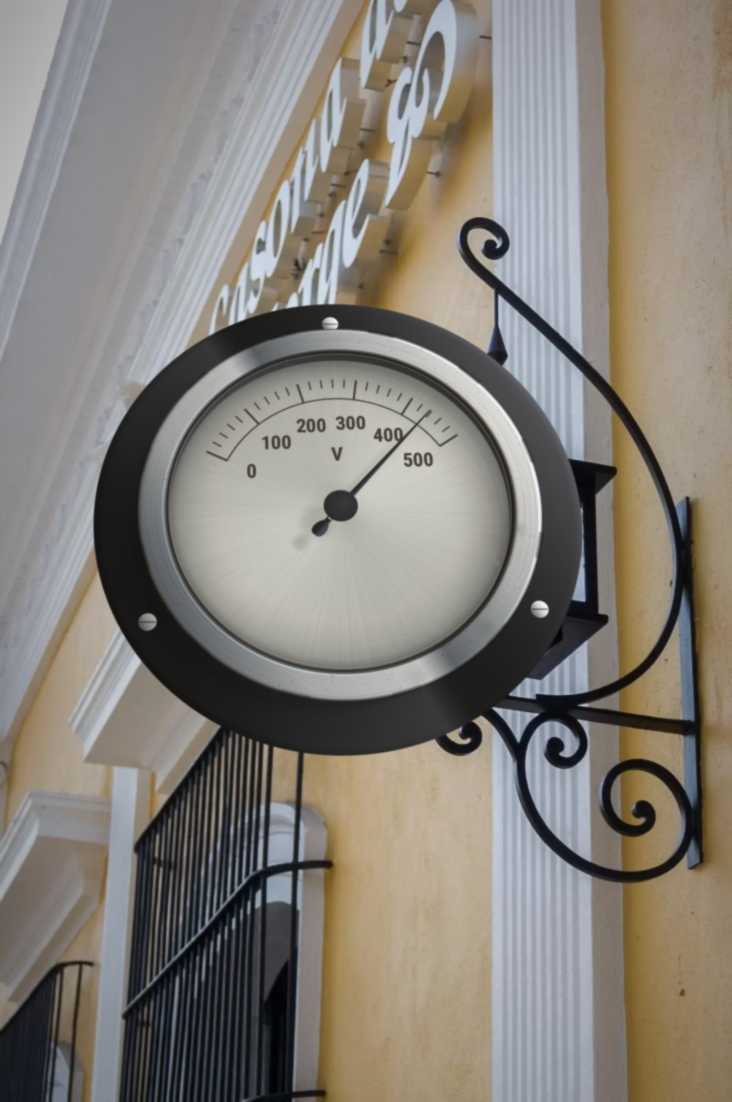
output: 440 V
